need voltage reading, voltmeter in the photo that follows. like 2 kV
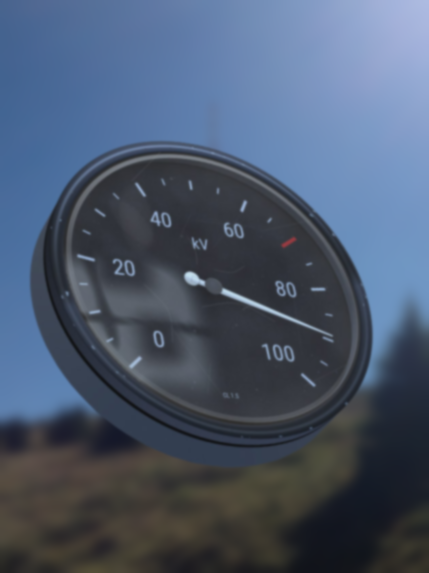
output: 90 kV
